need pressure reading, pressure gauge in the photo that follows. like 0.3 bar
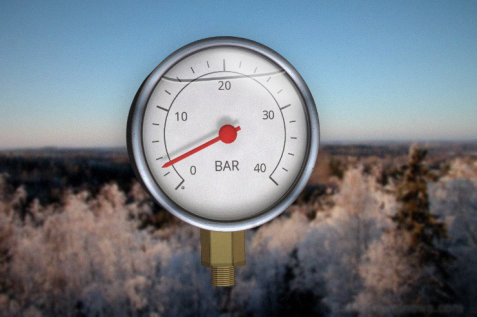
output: 3 bar
